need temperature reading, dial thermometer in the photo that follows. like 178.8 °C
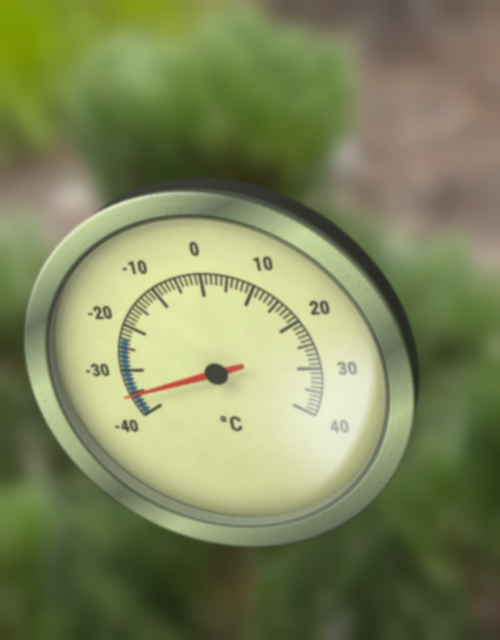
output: -35 °C
